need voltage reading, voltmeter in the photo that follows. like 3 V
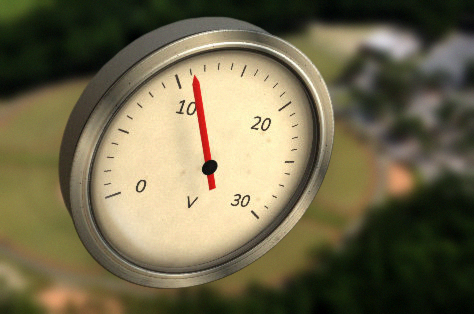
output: 11 V
